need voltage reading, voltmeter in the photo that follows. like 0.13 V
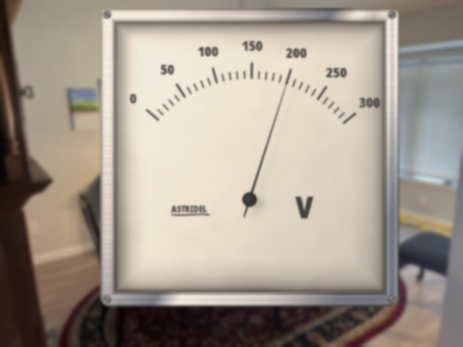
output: 200 V
